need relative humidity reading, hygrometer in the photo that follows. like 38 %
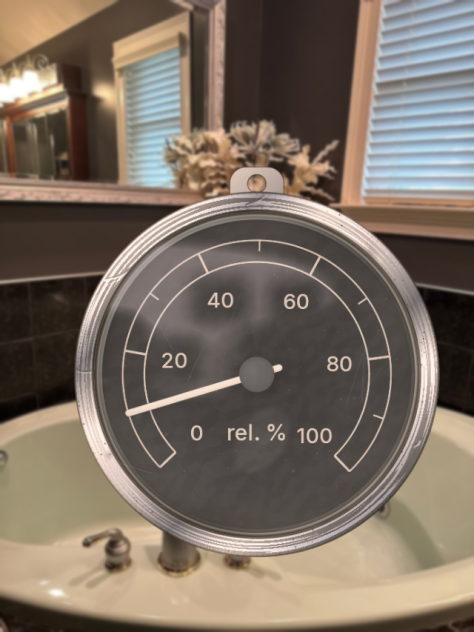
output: 10 %
